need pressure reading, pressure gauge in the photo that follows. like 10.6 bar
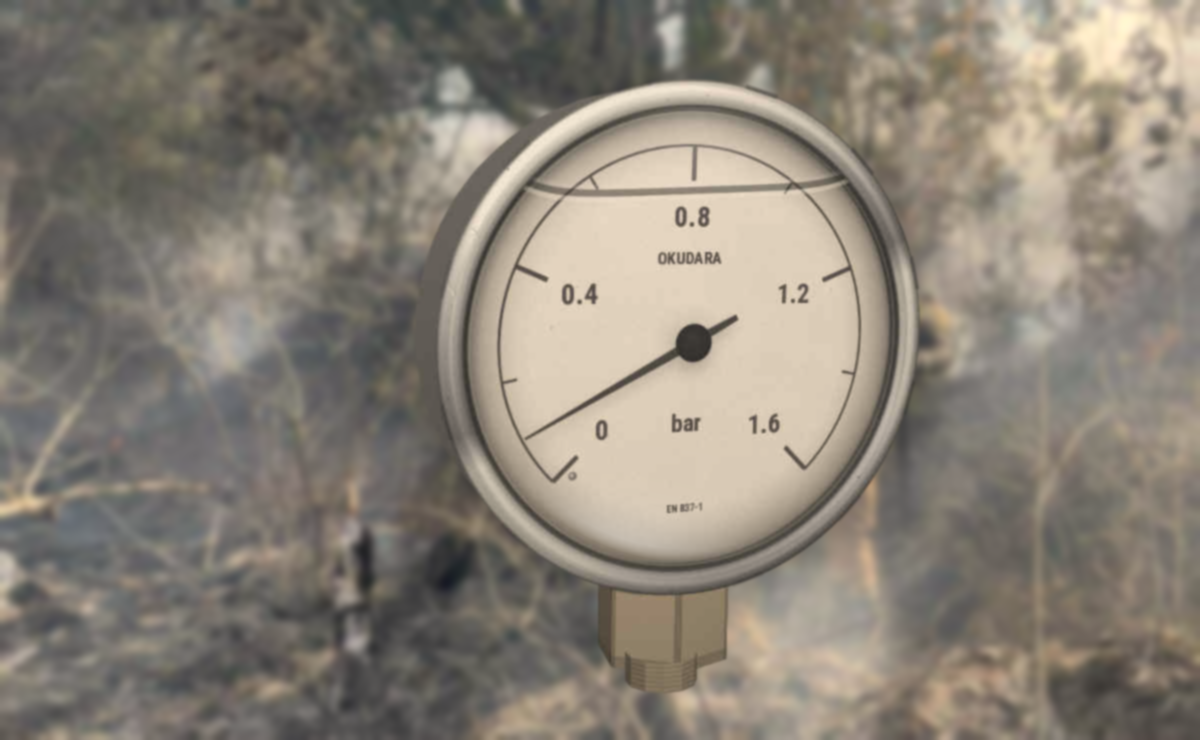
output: 0.1 bar
